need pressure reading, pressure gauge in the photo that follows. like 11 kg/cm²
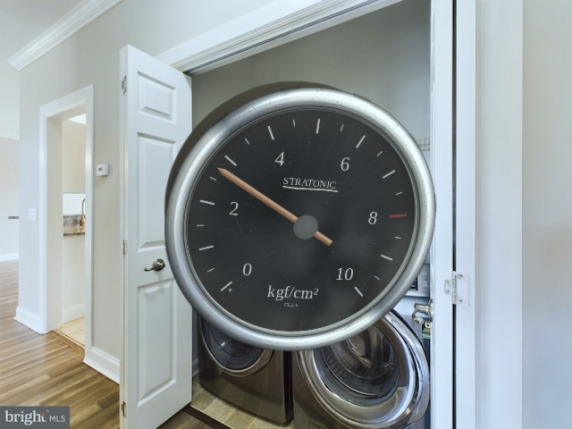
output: 2.75 kg/cm²
